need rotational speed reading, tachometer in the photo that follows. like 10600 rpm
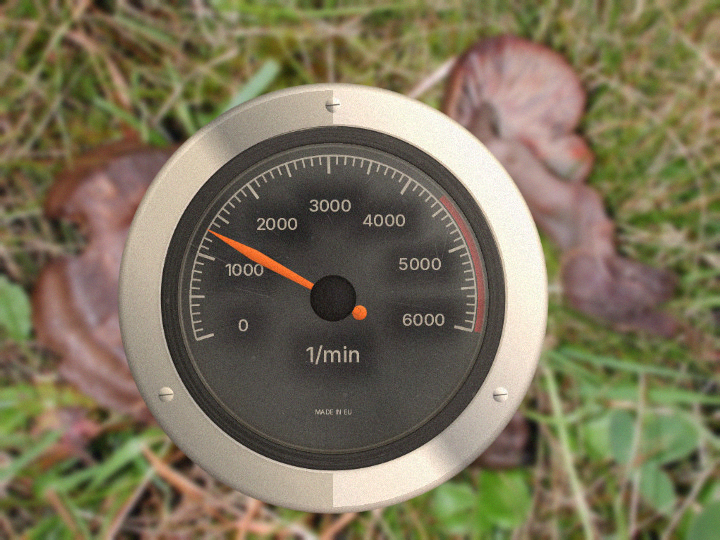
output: 1300 rpm
